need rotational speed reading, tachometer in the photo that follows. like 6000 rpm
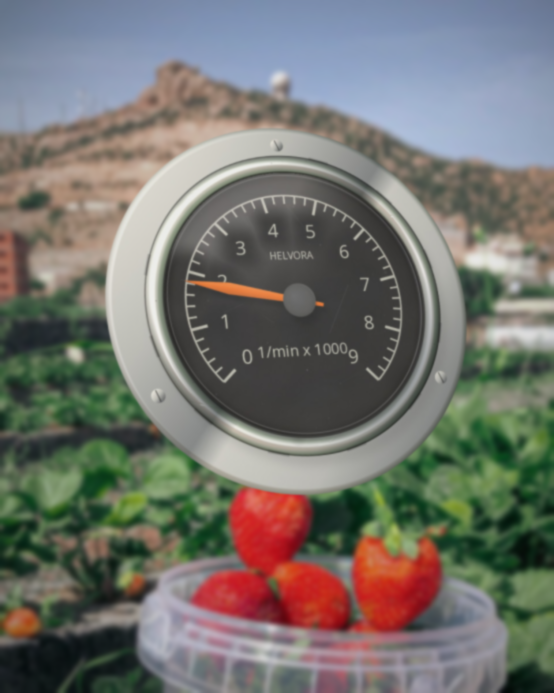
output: 1800 rpm
